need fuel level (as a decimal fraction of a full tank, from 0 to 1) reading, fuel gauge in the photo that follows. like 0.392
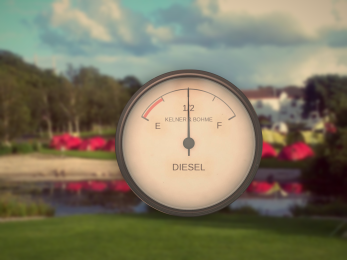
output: 0.5
